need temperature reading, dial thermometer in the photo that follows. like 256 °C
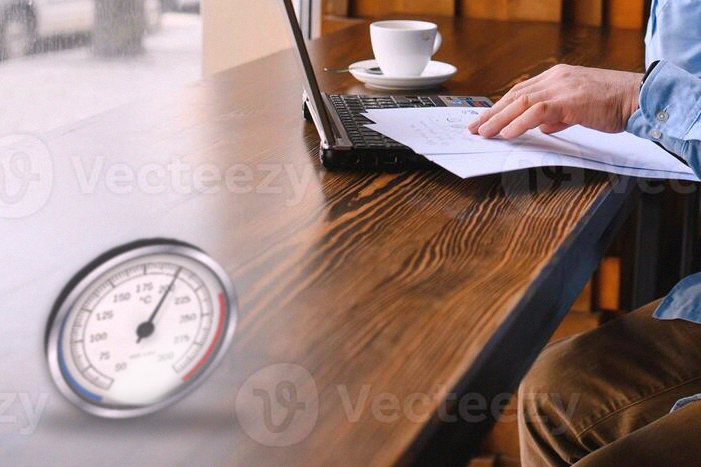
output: 200 °C
